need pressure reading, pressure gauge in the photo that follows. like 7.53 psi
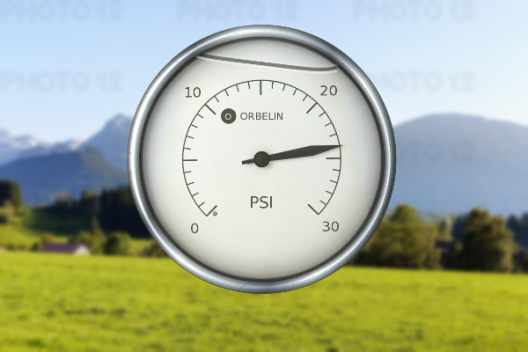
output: 24 psi
